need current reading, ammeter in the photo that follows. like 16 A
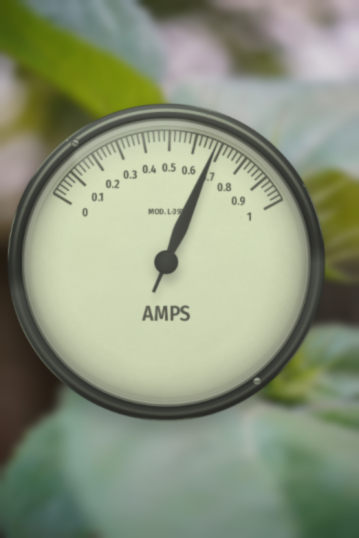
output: 0.68 A
